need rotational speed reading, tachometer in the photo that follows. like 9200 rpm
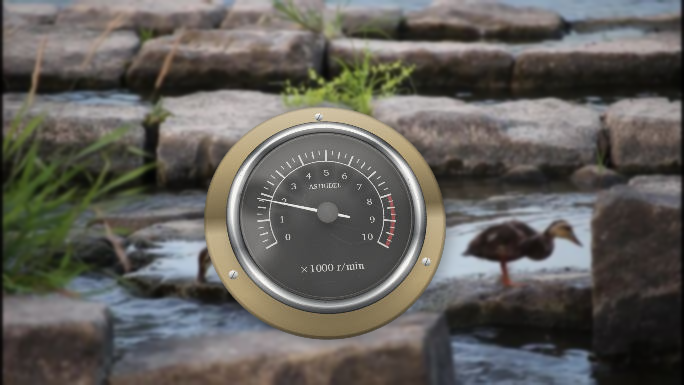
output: 1750 rpm
